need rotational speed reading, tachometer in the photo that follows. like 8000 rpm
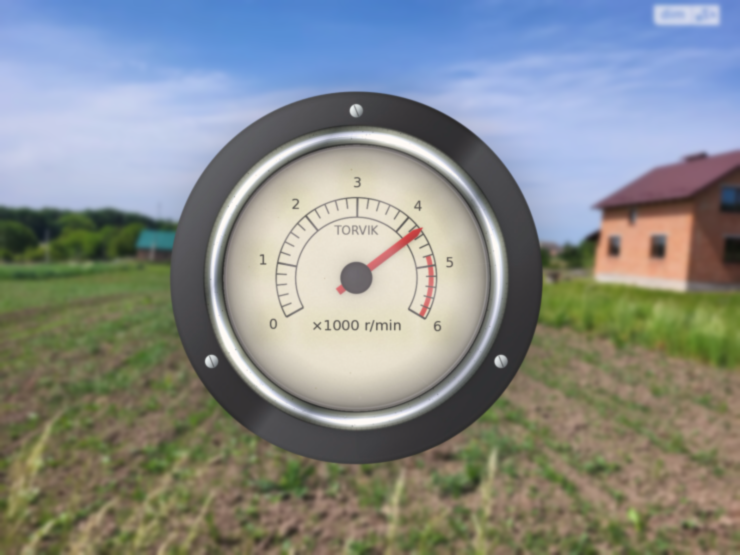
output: 4300 rpm
